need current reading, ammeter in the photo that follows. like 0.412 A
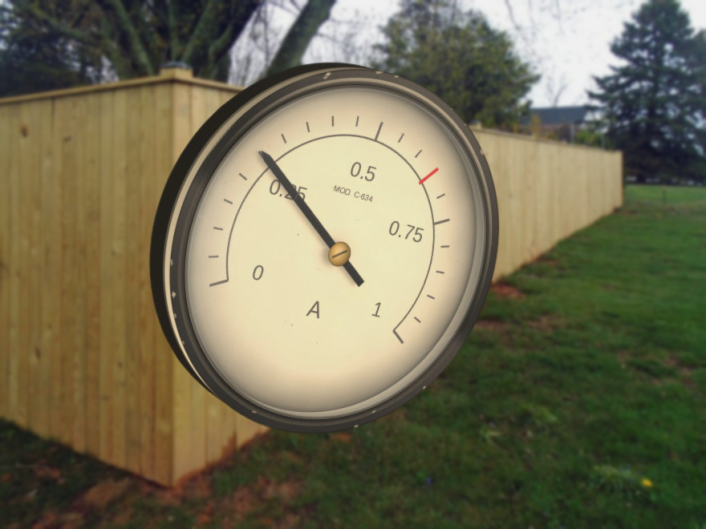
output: 0.25 A
